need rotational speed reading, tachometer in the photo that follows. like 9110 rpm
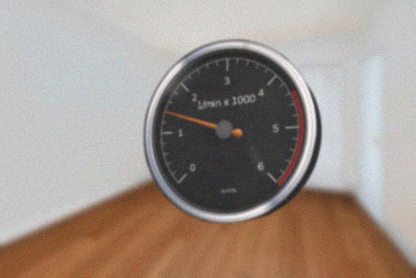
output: 1400 rpm
